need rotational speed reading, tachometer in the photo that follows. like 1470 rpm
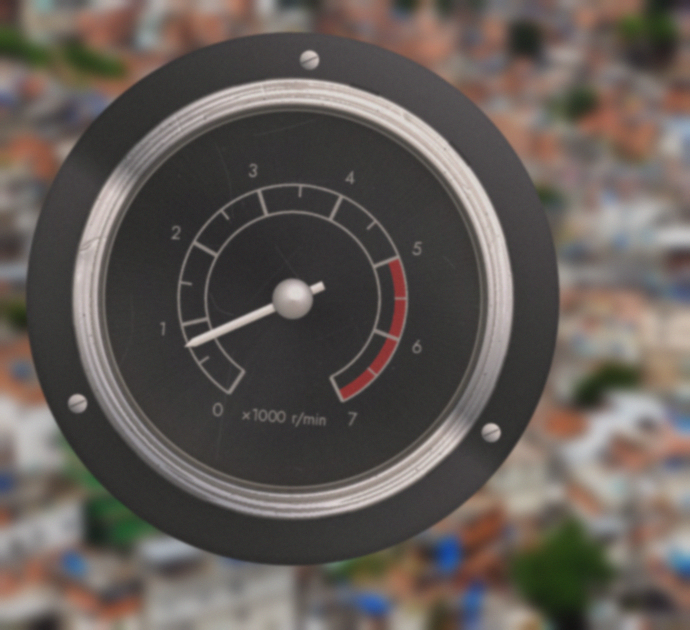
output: 750 rpm
